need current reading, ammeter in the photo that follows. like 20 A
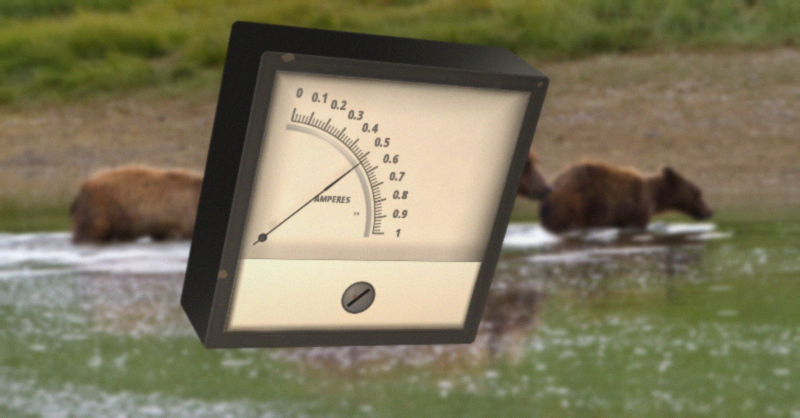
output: 0.5 A
